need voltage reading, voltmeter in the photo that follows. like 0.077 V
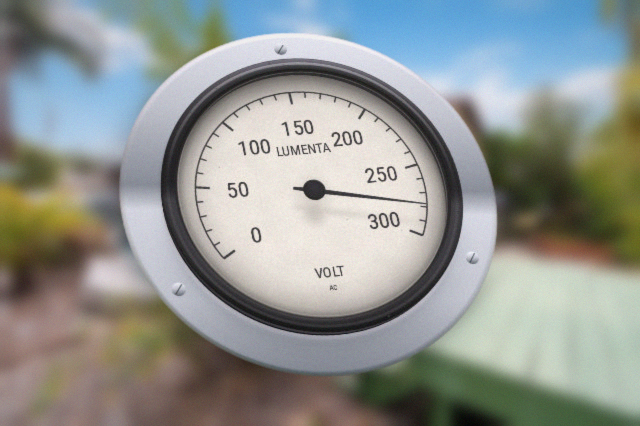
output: 280 V
